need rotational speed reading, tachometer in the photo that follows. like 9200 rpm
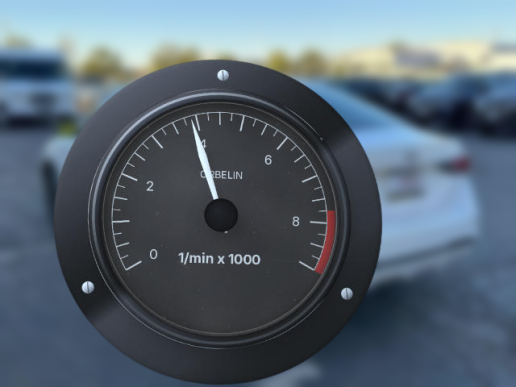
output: 3875 rpm
